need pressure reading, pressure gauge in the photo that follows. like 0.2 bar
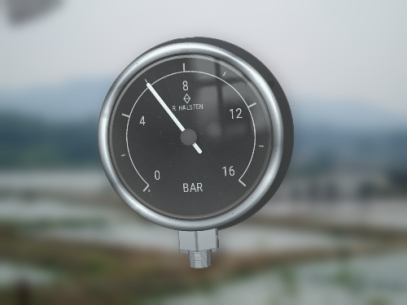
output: 6 bar
